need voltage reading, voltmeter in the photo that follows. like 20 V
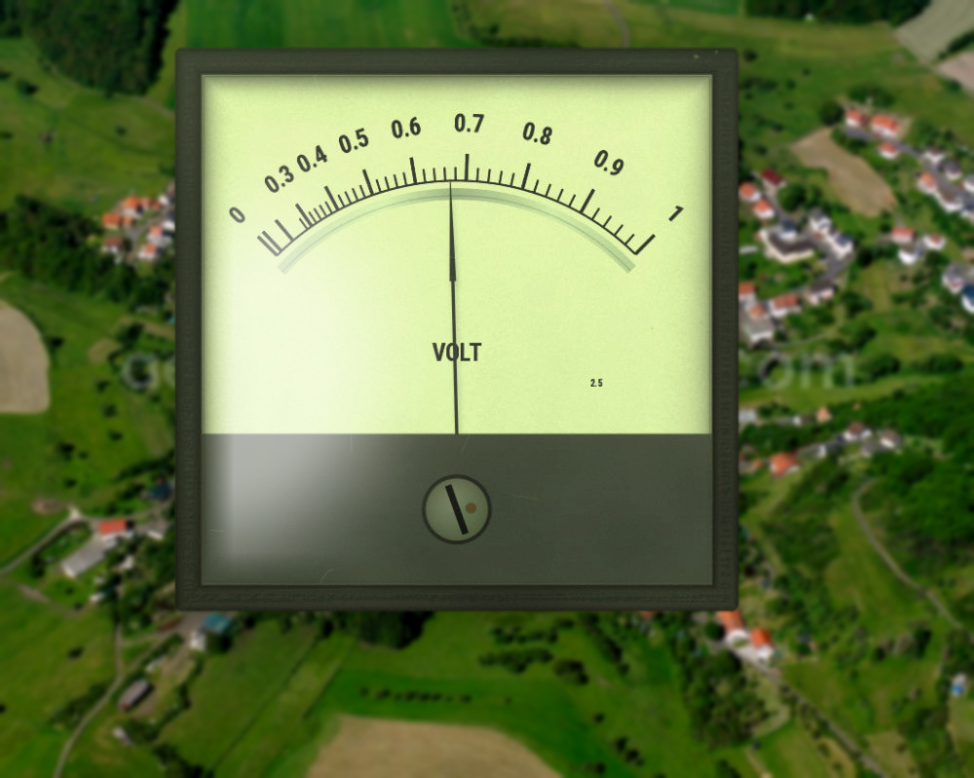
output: 0.67 V
